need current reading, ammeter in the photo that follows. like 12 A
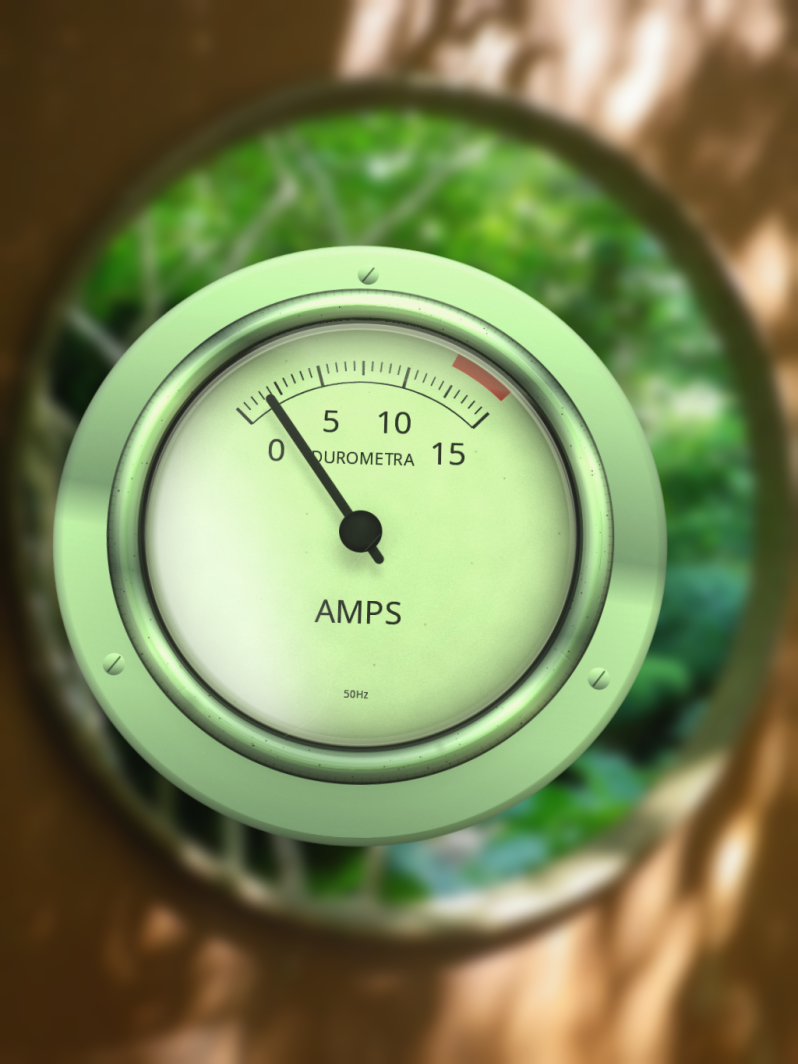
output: 1.75 A
